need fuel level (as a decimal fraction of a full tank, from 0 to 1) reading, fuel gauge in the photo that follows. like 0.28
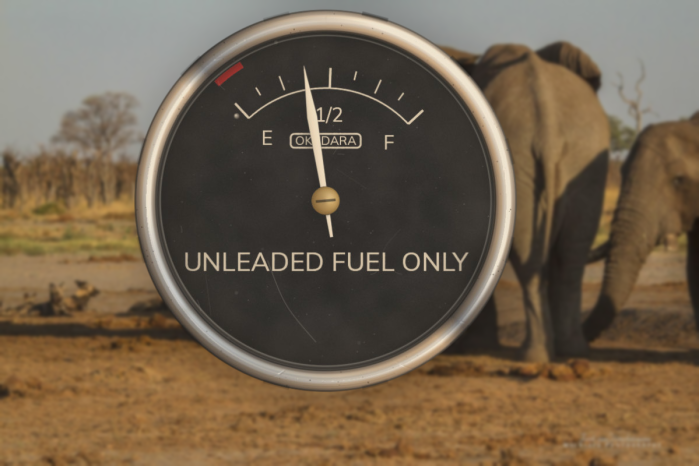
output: 0.375
